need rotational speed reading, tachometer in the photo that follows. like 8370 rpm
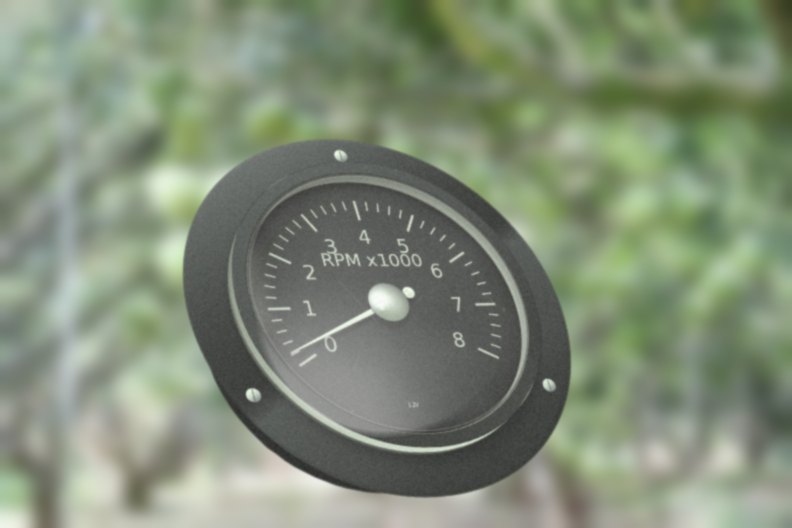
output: 200 rpm
